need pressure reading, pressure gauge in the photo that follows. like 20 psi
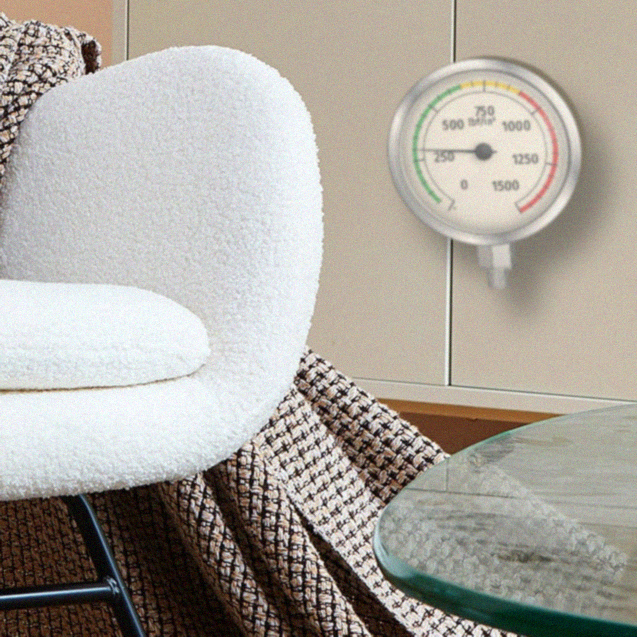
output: 300 psi
